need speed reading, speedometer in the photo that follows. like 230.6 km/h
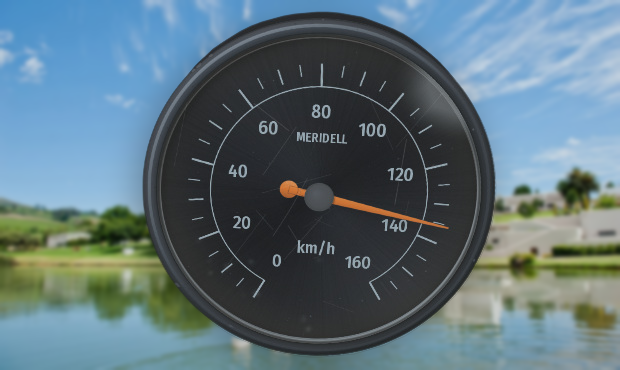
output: 135 km/h
